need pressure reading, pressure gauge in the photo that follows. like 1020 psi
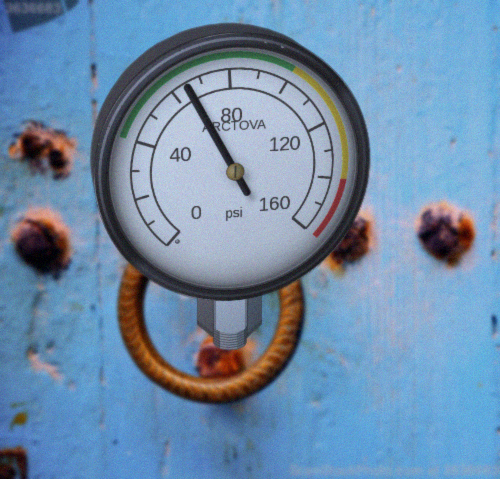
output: 65 psi
